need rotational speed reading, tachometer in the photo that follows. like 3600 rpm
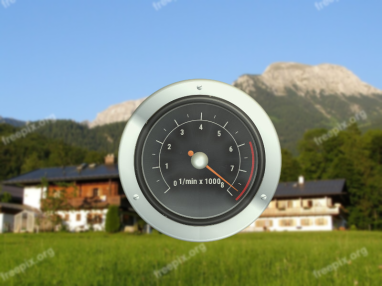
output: 7750 rpm
